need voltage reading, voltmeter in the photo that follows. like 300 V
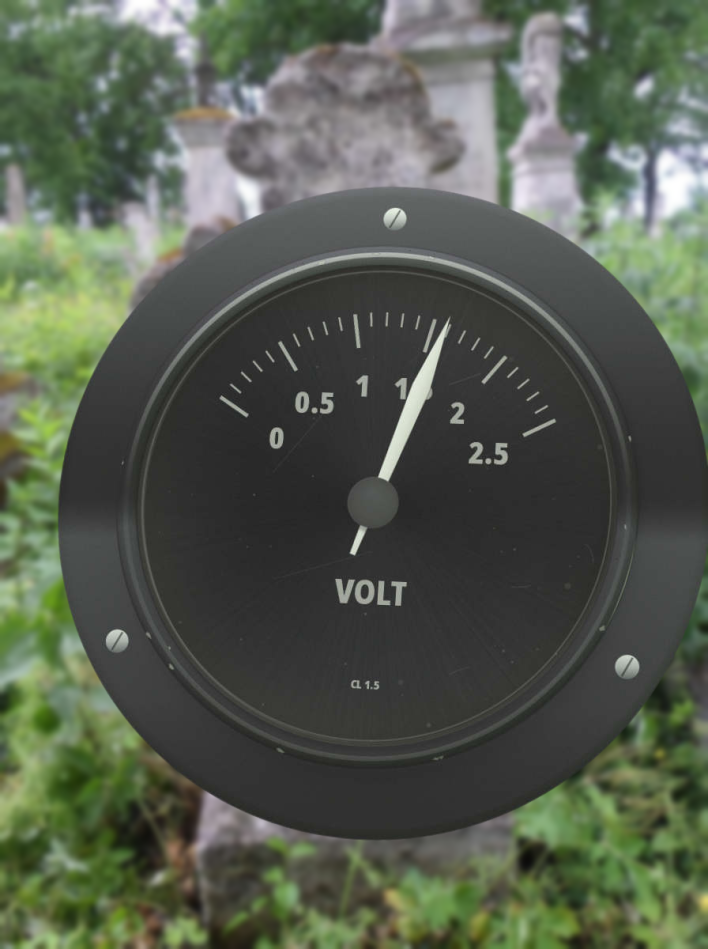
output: 1.6 V
